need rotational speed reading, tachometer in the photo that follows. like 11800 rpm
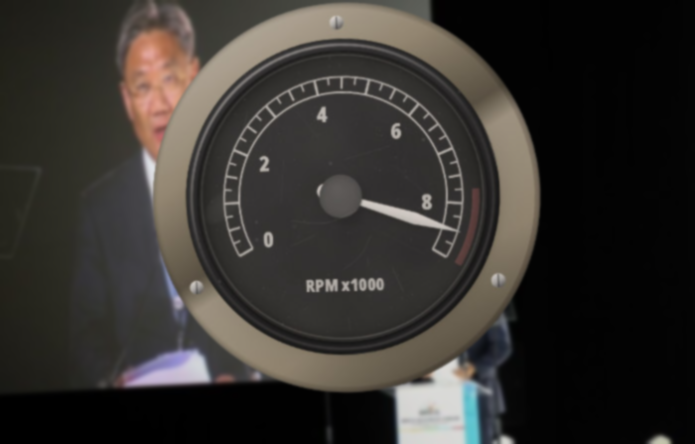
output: 8500 rpm
